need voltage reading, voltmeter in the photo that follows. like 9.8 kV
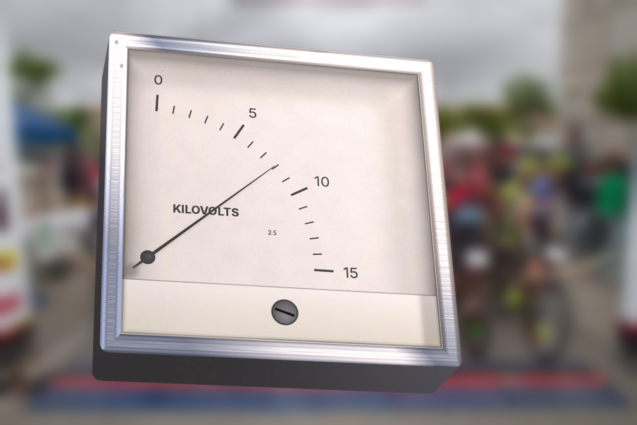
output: 8 kV
